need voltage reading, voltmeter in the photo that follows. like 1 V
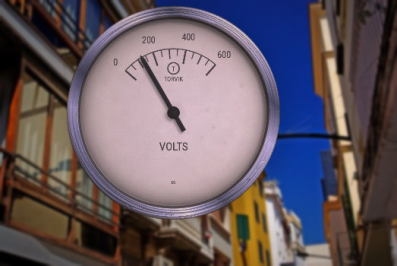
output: 125 V
